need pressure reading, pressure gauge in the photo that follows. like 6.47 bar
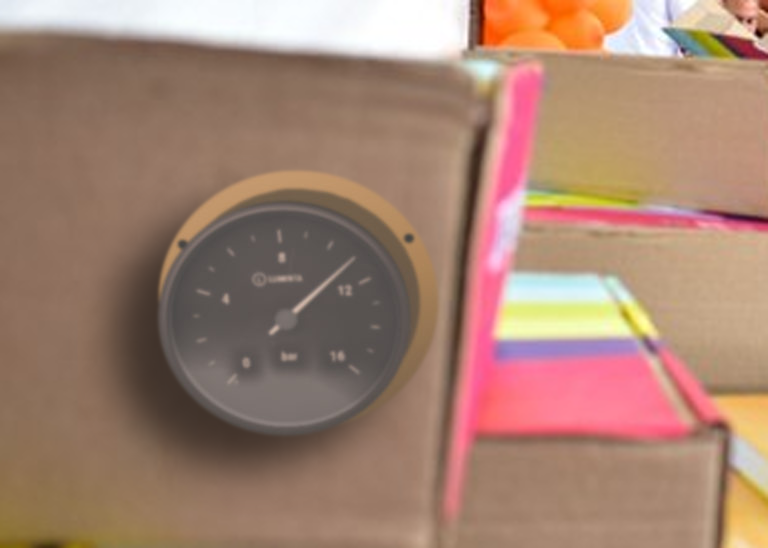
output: 11 bar
